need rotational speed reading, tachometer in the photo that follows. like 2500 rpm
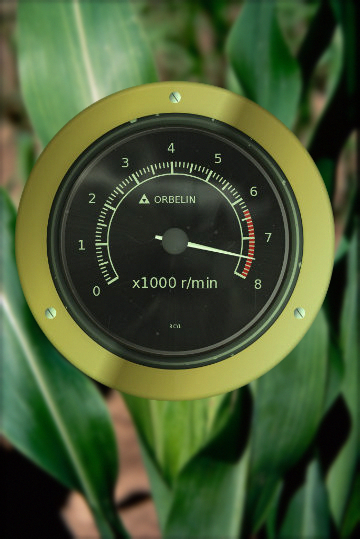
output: 7500 rpm
